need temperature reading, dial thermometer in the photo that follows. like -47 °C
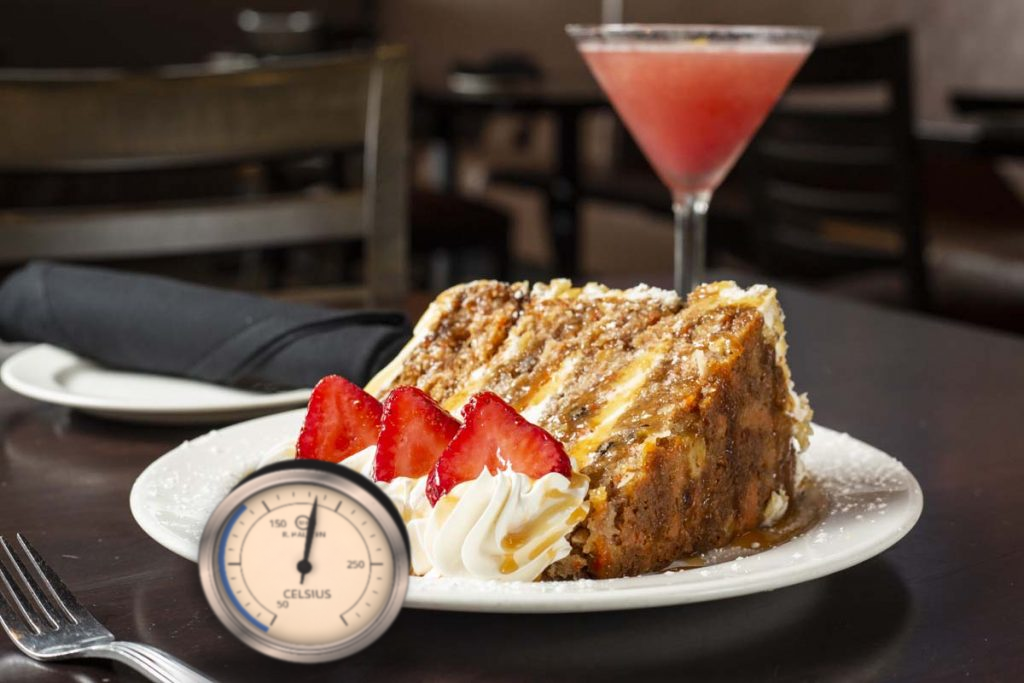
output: 185 °C
